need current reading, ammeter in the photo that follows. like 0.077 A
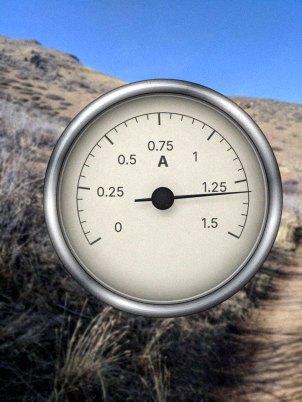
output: 1.3 A
